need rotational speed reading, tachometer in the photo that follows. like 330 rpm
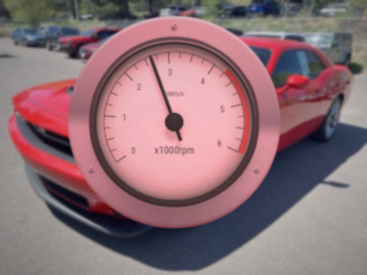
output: 2625 rpm
